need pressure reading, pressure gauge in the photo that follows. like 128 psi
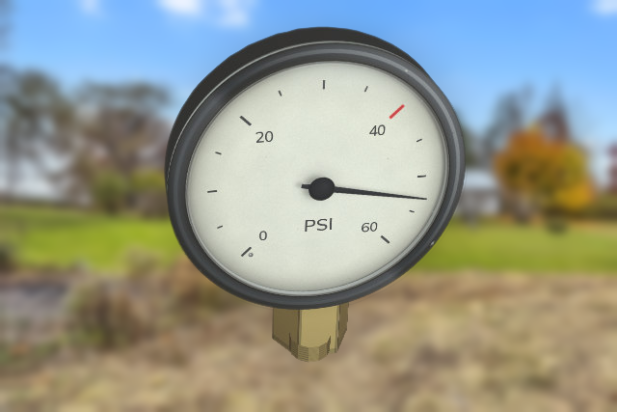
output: 52.5 psi
